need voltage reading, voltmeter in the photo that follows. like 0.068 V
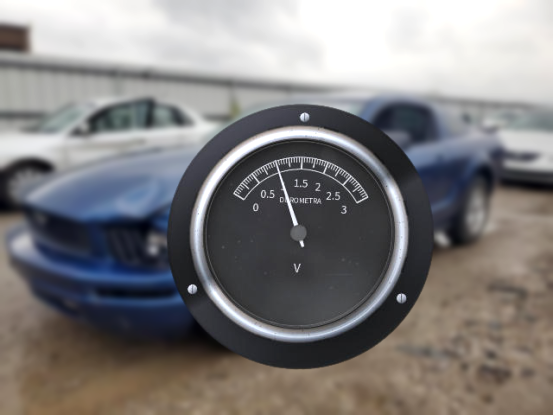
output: 1 V
